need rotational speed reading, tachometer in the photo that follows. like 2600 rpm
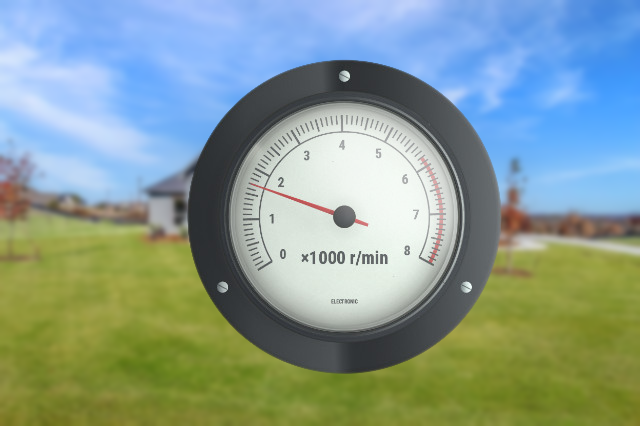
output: 1700 rpm
